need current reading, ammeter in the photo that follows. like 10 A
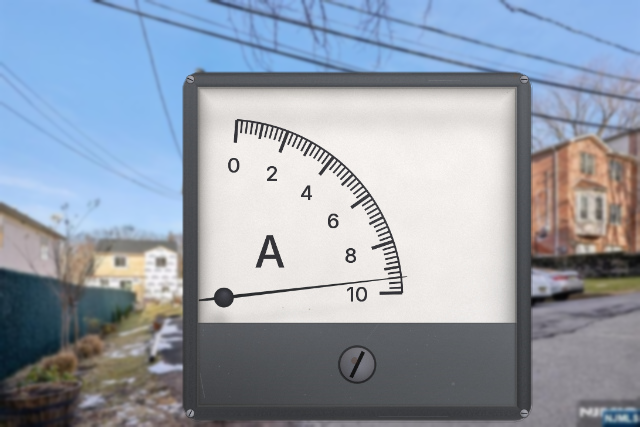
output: 9.4 A
